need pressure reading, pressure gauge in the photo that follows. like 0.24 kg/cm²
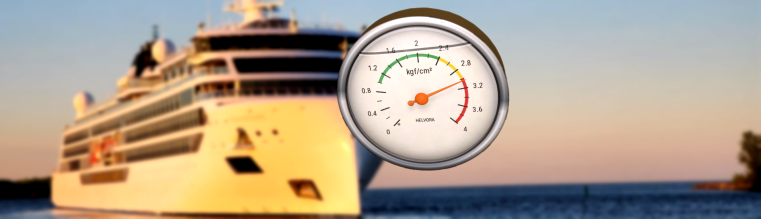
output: 3 kg/cm²
